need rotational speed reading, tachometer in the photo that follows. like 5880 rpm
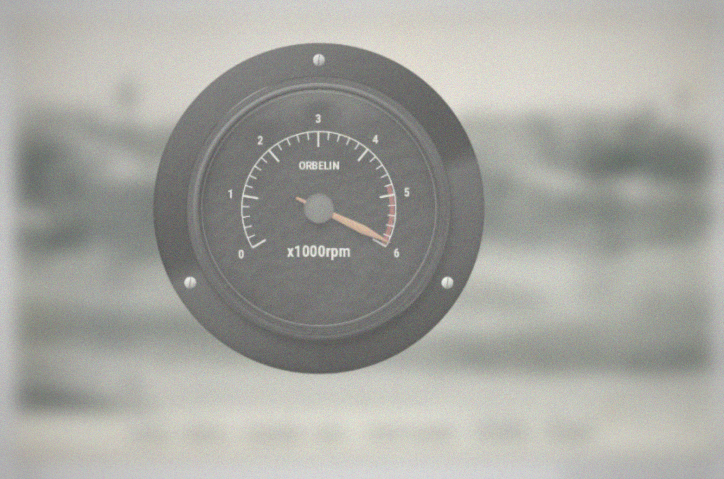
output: 5900 rpm
